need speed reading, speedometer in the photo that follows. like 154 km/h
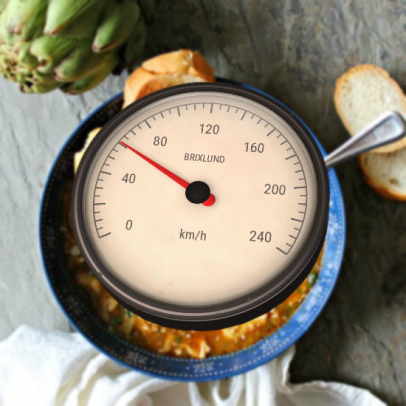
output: 60 km/h
